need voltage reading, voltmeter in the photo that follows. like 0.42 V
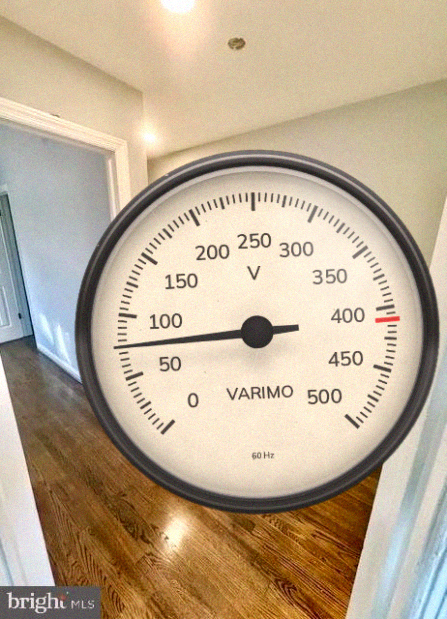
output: 75 V
